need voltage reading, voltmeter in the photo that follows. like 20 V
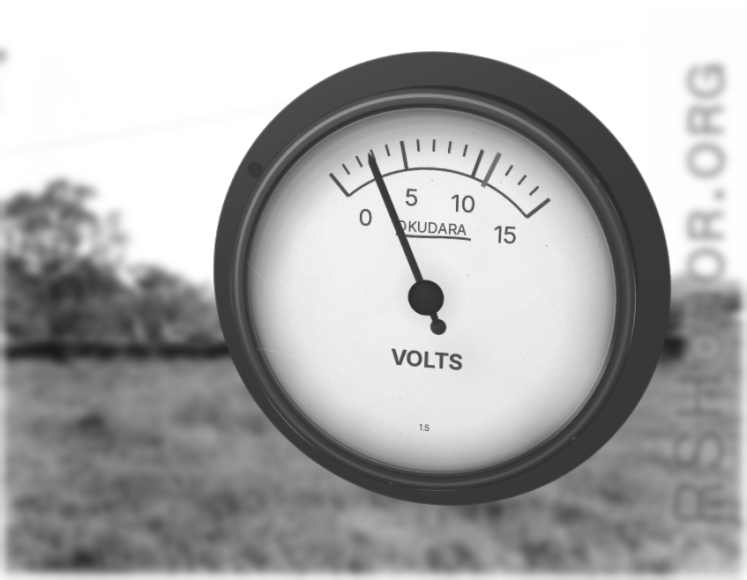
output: 3 V
